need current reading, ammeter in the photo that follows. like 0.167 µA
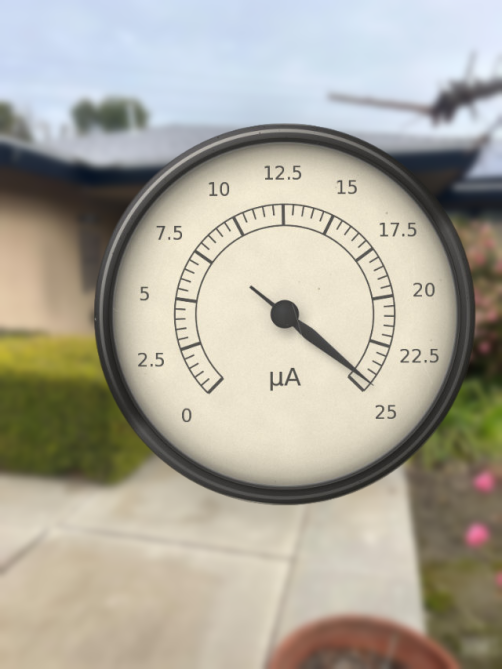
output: 24.5 µA
